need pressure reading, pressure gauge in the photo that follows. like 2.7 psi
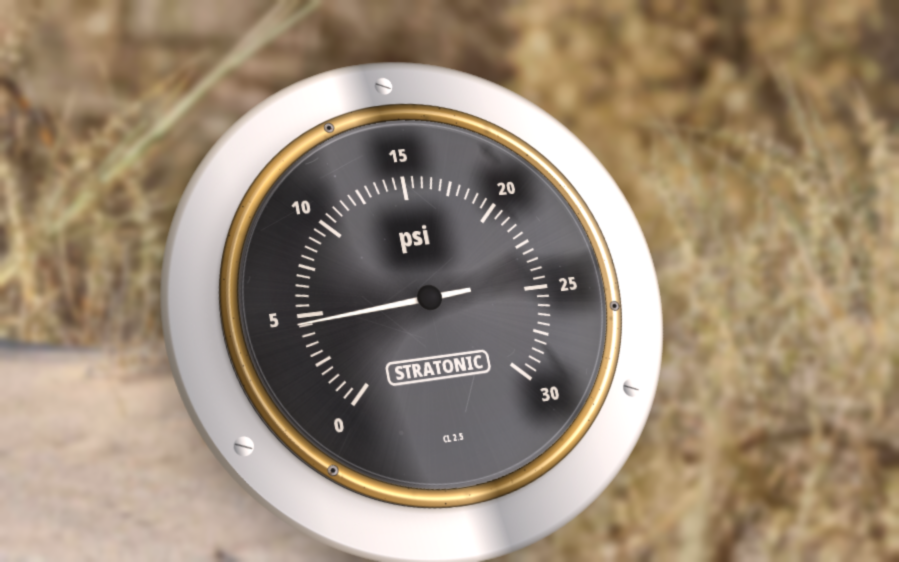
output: 4.5 psi
